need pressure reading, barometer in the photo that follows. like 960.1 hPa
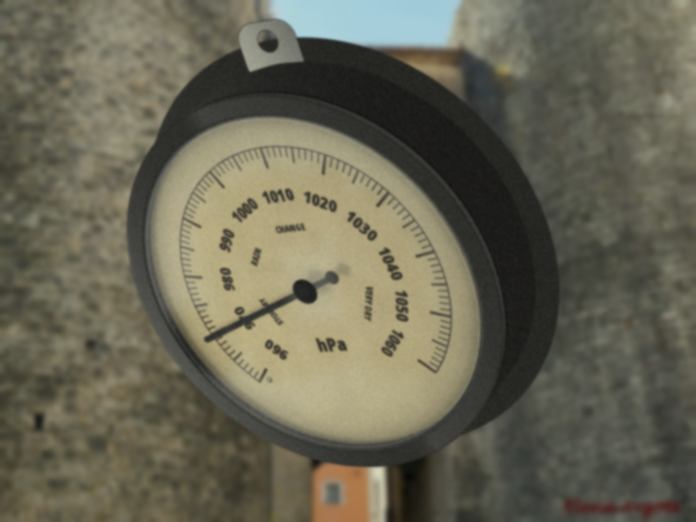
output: 970 hPa
